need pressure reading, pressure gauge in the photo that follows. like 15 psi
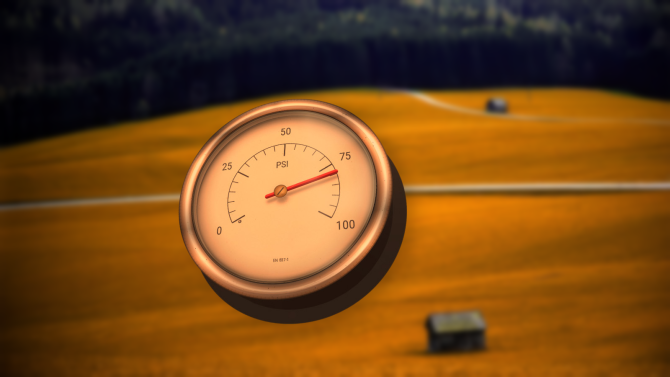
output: 80 psi
